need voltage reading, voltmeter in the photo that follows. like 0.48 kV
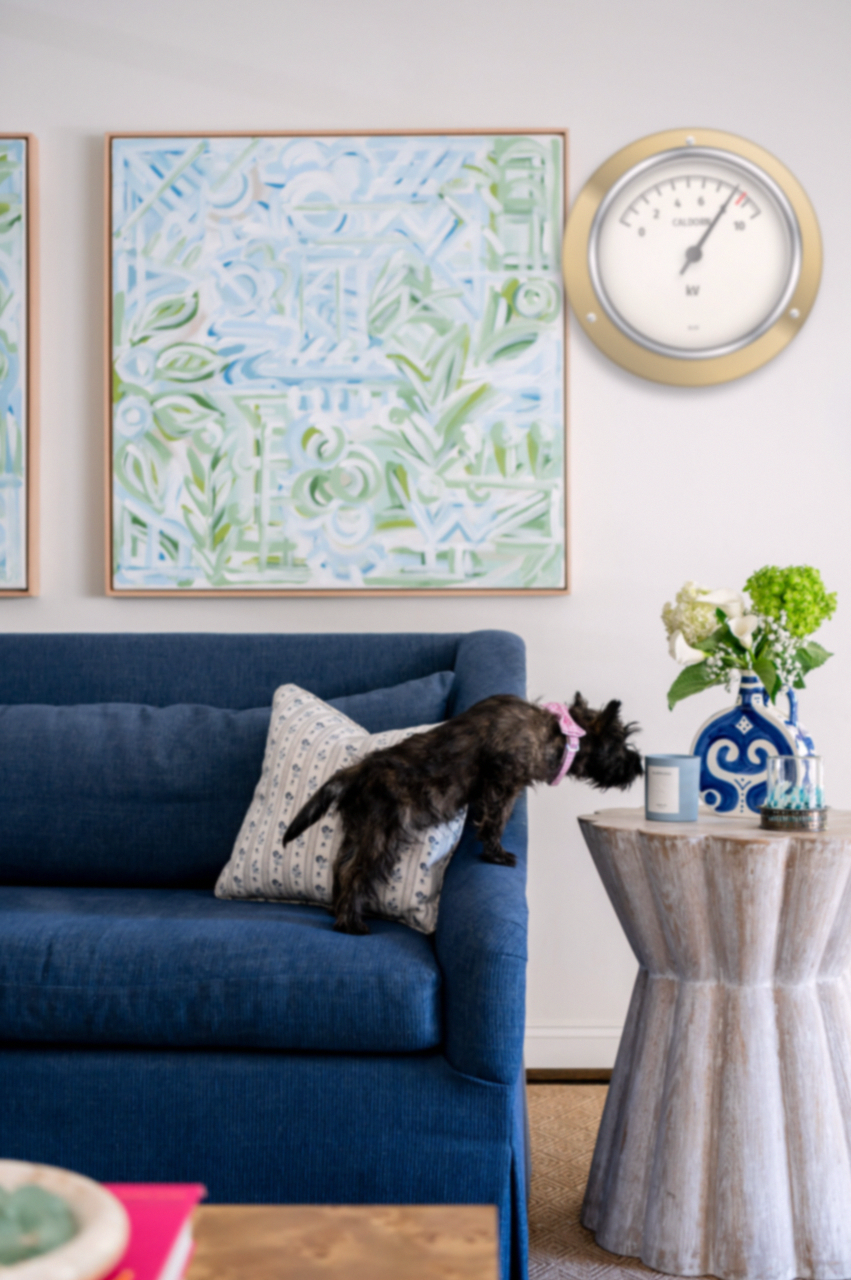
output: 8 kV
